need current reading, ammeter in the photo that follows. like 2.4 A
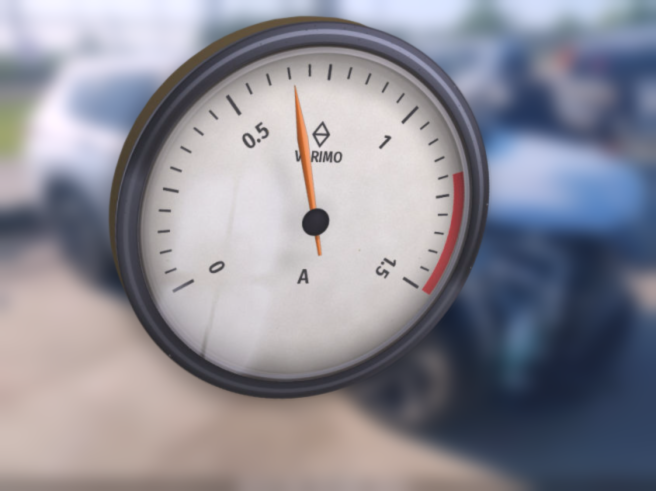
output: 0.65 A
